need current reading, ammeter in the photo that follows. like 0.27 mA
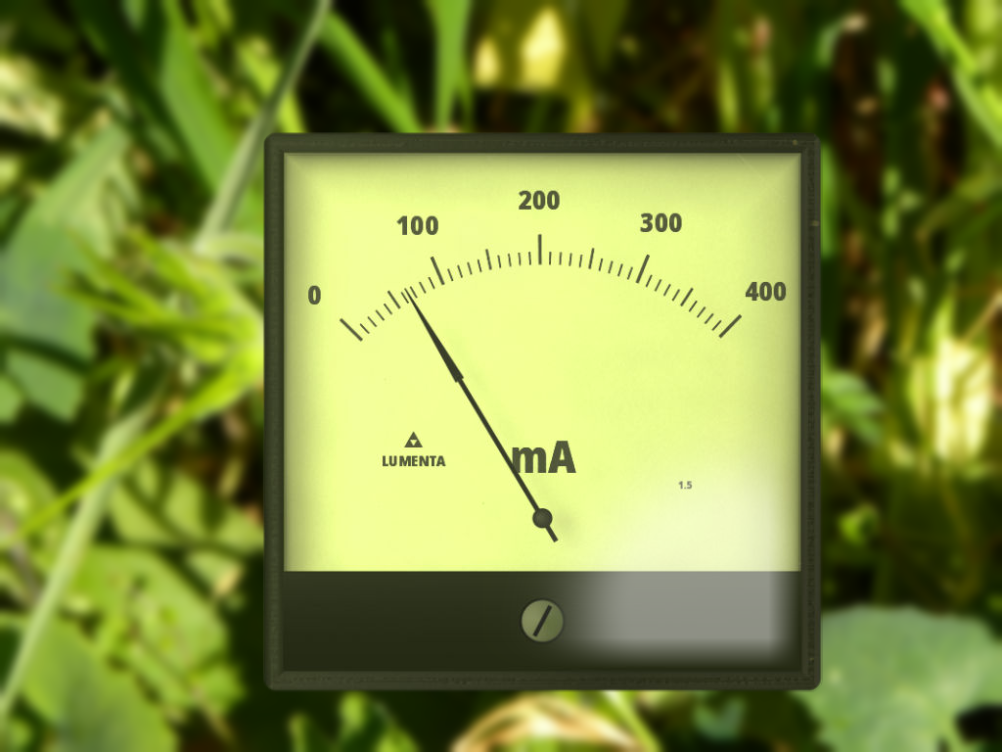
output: 65 mA
